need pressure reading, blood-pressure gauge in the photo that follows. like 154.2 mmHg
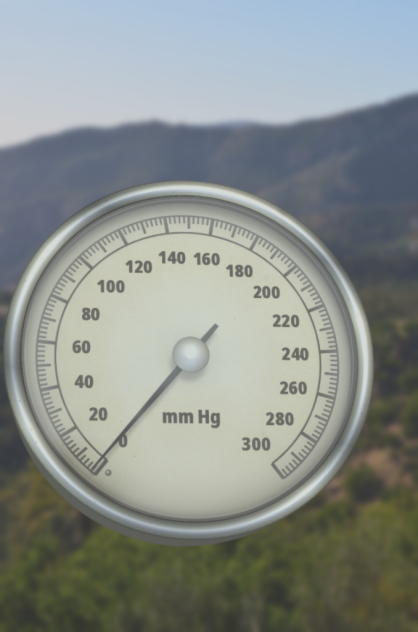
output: 2 mmHg
